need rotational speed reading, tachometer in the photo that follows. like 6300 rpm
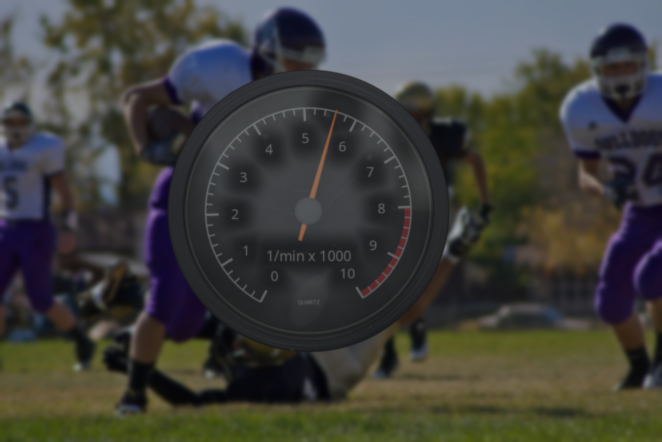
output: 5600 rpm
